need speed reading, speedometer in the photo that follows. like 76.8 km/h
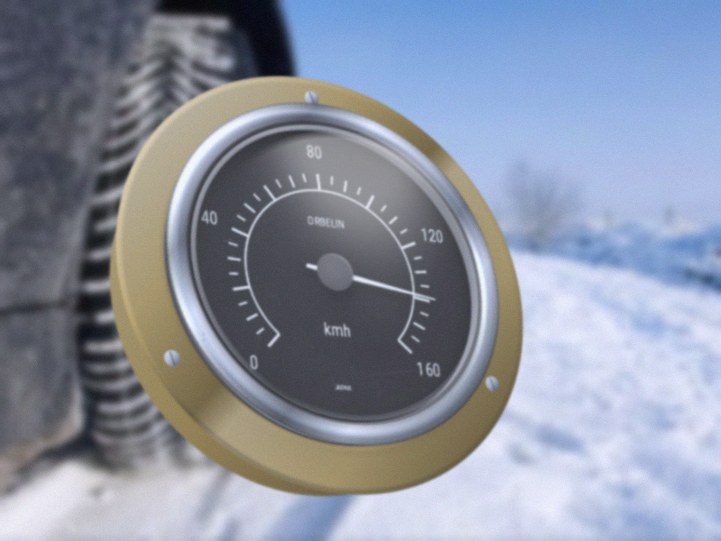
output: 140 km/h
